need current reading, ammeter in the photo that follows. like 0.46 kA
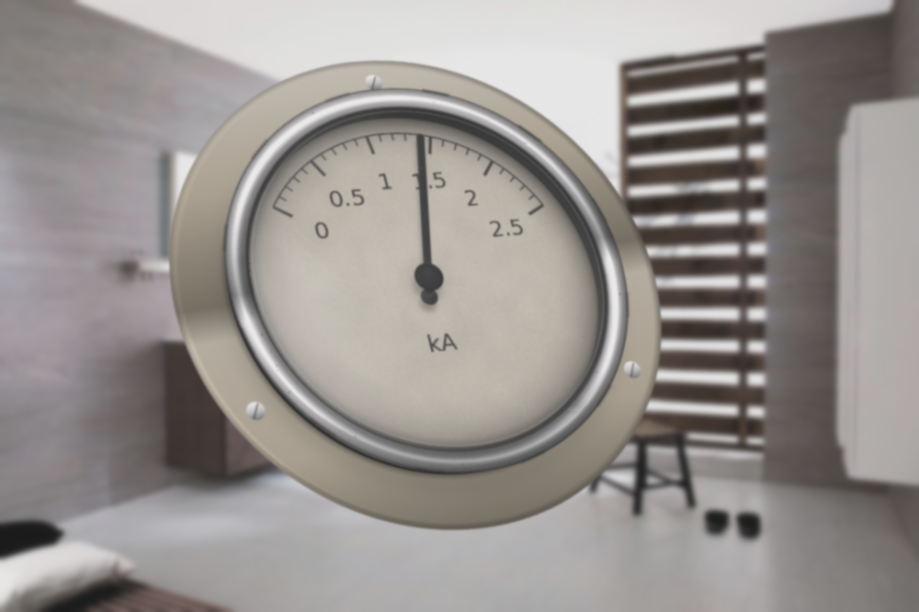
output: 1.4 kA
